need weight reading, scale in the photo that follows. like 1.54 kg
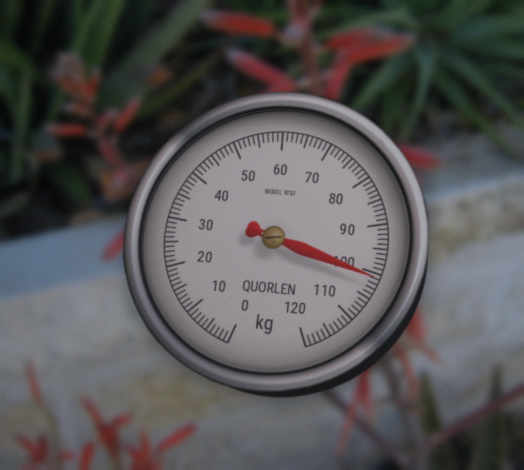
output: 101 kg
